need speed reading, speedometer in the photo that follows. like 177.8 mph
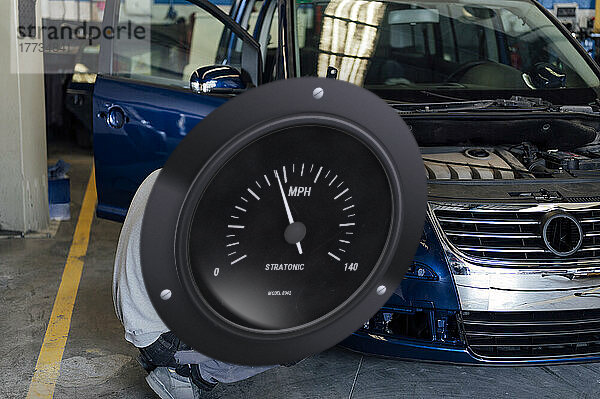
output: 55 mph
